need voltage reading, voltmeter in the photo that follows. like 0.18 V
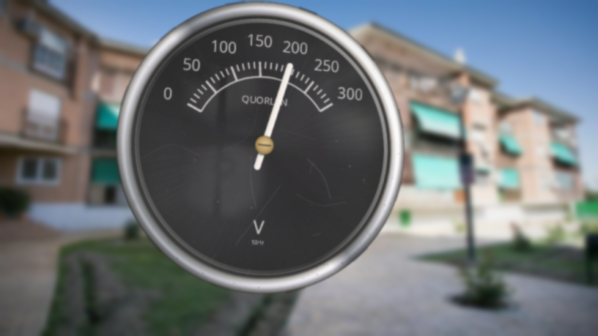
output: 200 V
